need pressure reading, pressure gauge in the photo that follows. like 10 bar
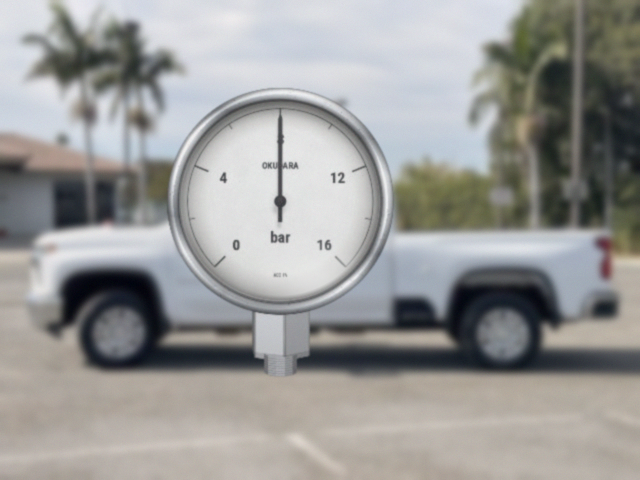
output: 8 bar
